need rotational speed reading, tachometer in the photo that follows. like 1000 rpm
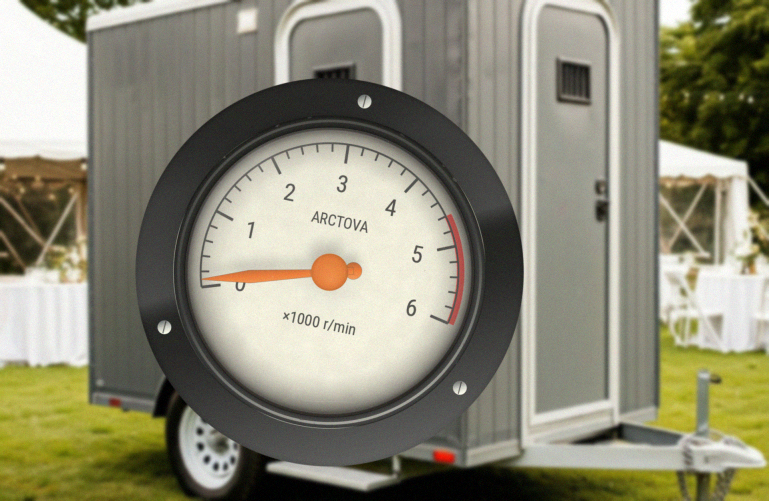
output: 100 rpm
